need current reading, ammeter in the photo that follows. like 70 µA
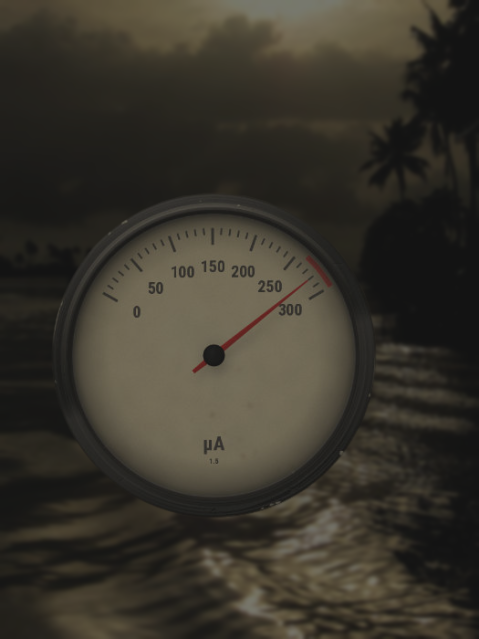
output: 280 µA
